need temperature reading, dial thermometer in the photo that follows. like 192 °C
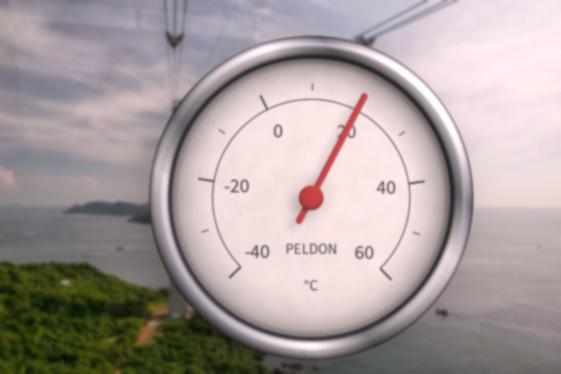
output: 20 °C
